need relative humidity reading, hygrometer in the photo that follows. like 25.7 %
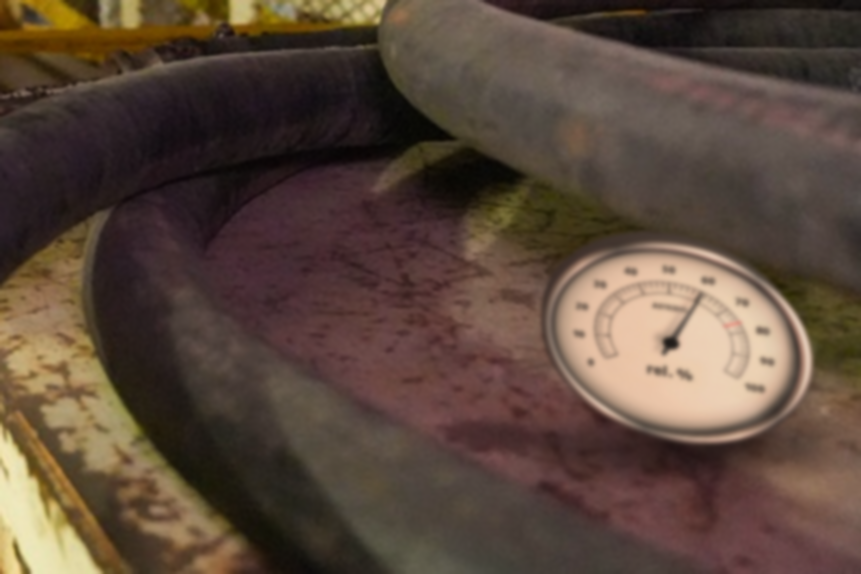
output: 60 %
